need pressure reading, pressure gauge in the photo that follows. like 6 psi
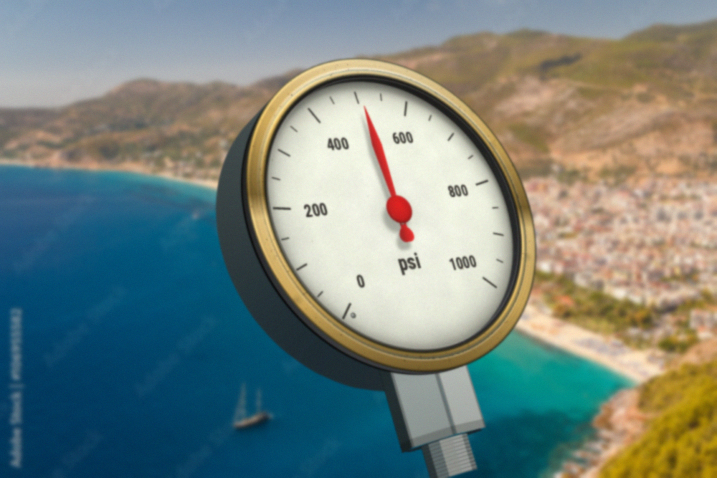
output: 500 psi
